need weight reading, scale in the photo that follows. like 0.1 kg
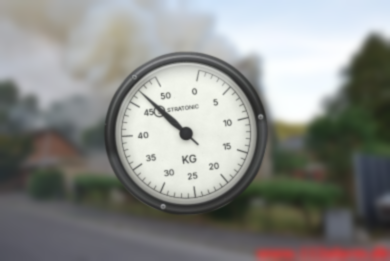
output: 47 kg
